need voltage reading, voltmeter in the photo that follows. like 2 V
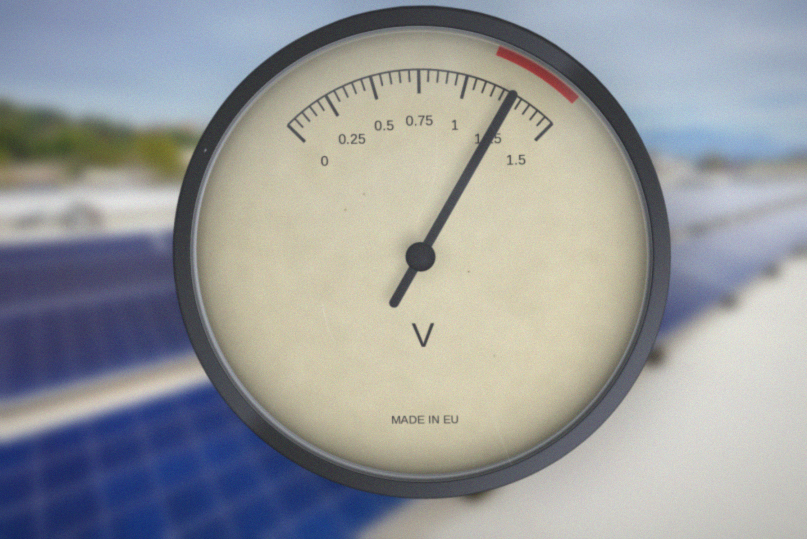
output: 1.25 V
